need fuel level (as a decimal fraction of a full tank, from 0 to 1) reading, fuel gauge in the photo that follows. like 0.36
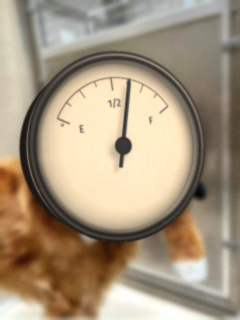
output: 0.625
